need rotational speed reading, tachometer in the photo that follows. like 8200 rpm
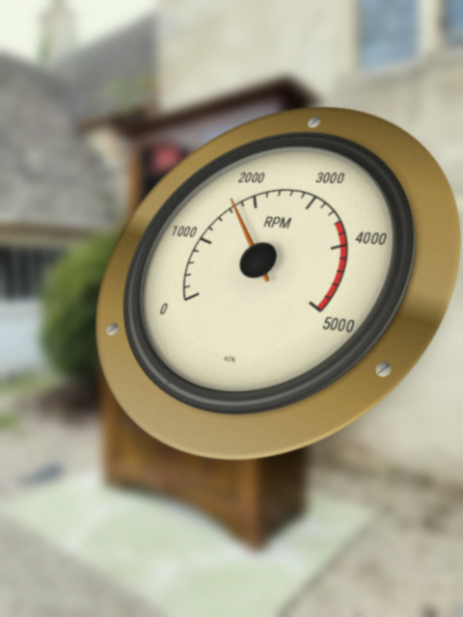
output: 1700 rpm
